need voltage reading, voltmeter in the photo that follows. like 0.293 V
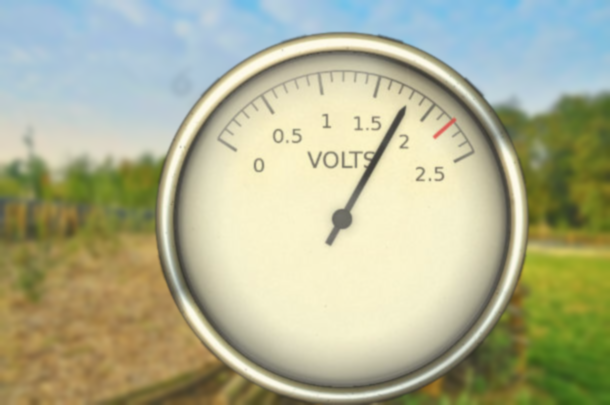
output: 1.8 V
